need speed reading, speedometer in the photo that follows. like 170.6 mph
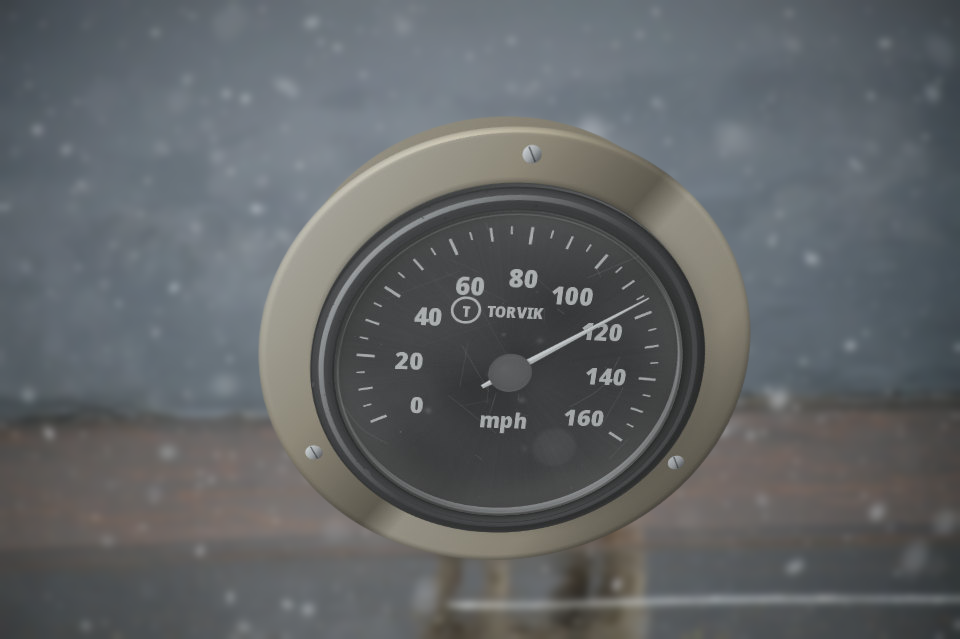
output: 115 mph
